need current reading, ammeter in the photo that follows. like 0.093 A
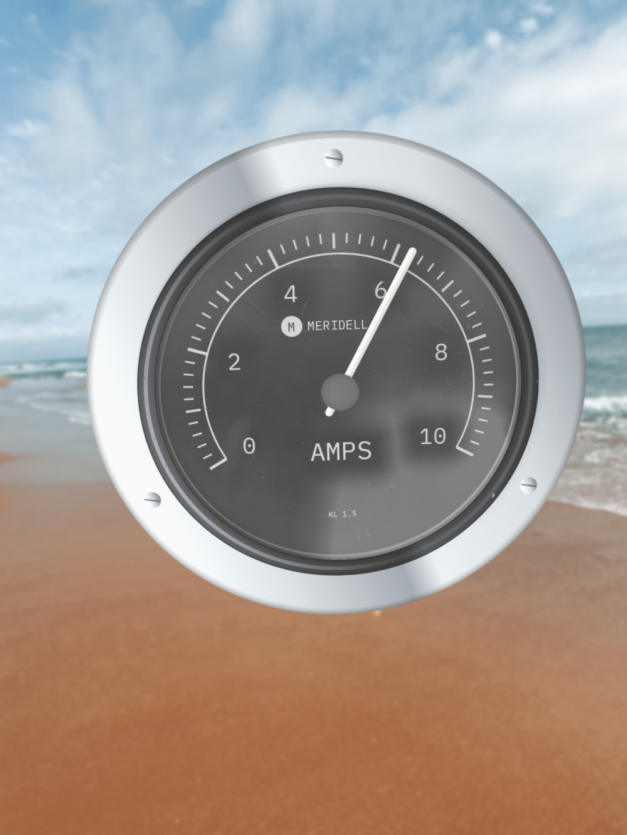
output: 6.2 A
